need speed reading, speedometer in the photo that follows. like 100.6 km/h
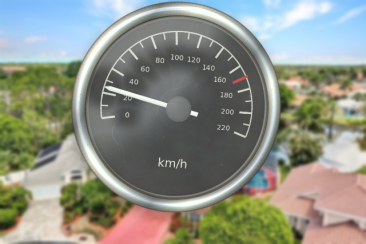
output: 25 km/h
